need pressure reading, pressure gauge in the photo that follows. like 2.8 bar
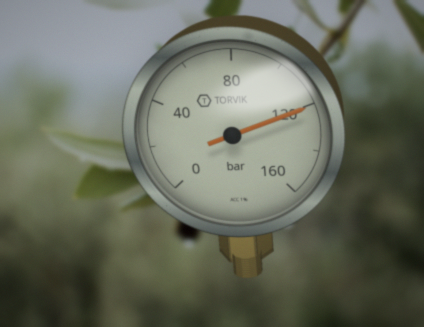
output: 120 bar
